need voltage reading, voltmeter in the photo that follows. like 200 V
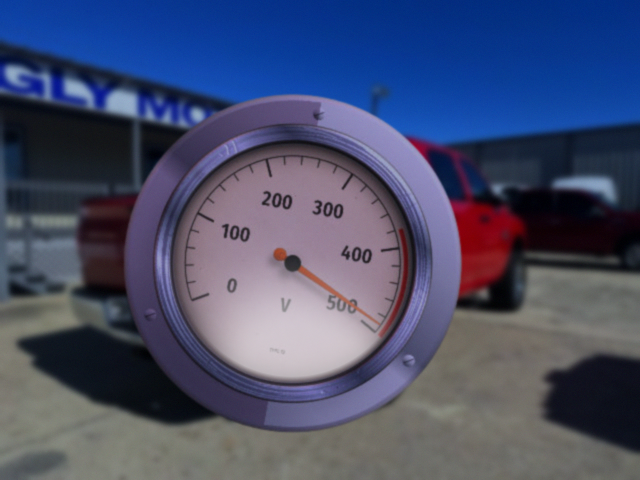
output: 490 V
